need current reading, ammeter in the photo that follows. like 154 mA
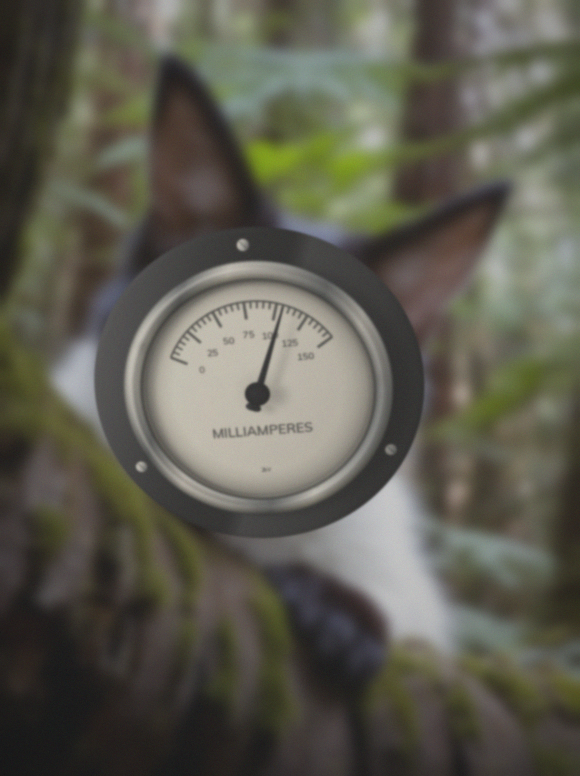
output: 105 mA
